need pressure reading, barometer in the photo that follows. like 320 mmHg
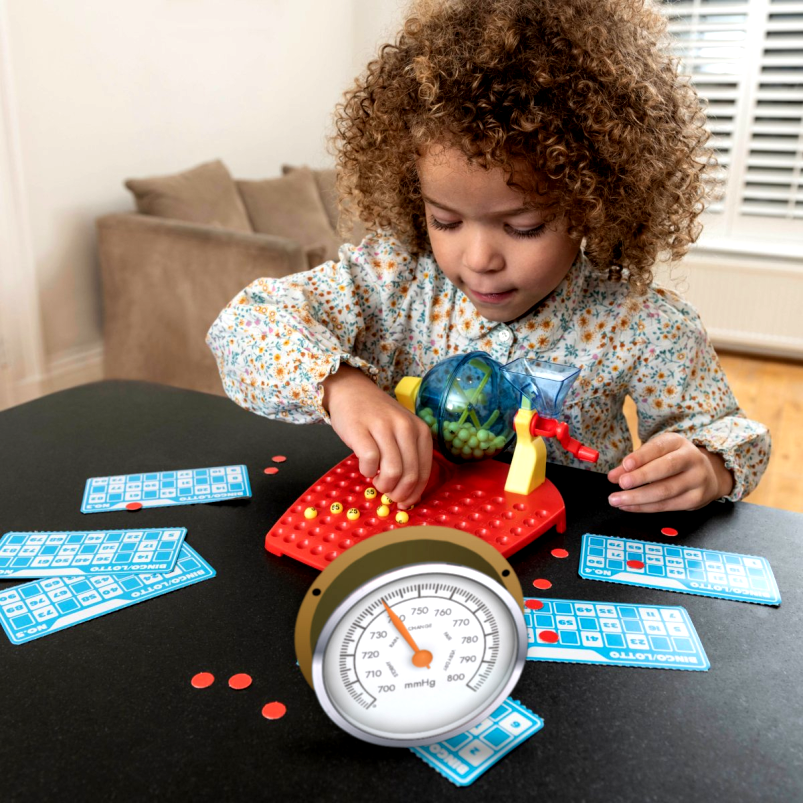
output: 740 mmHg
